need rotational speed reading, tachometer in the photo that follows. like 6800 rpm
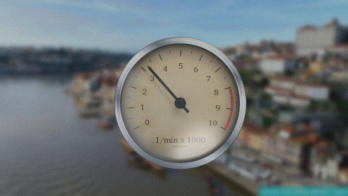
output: 3250 rpm
